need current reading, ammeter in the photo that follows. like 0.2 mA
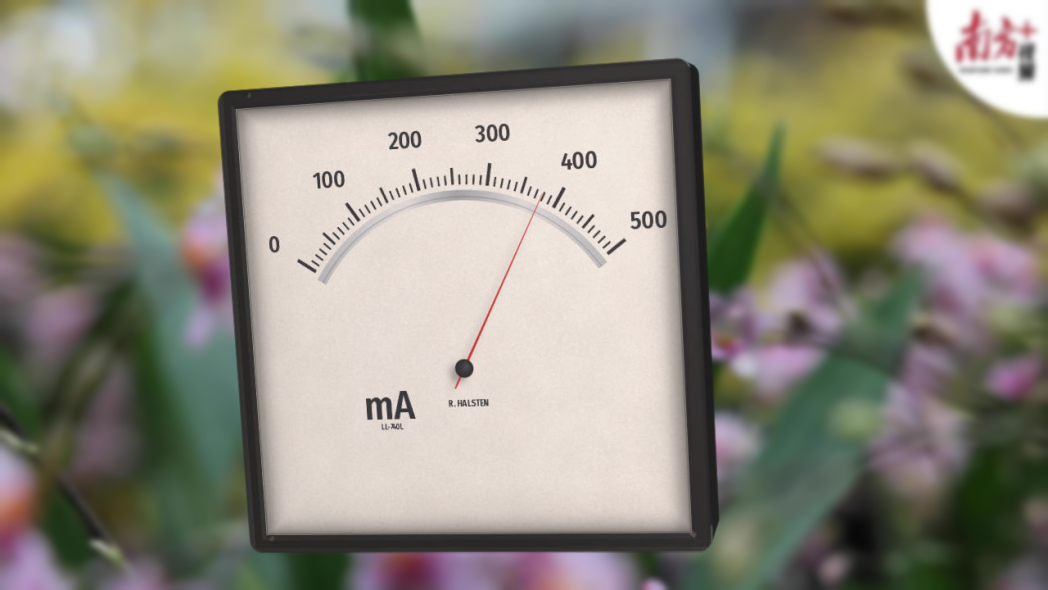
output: 380 mA
